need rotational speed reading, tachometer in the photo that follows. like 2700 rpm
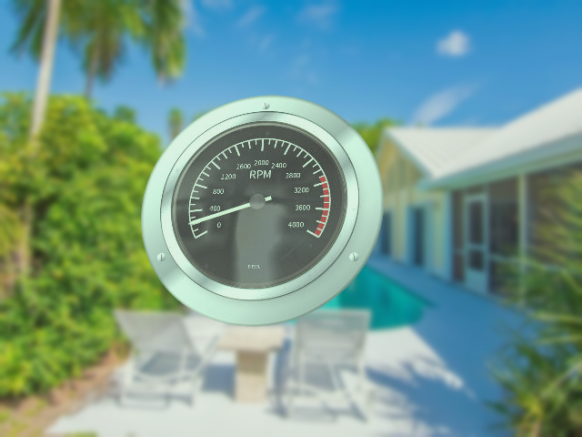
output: 200 rpm
